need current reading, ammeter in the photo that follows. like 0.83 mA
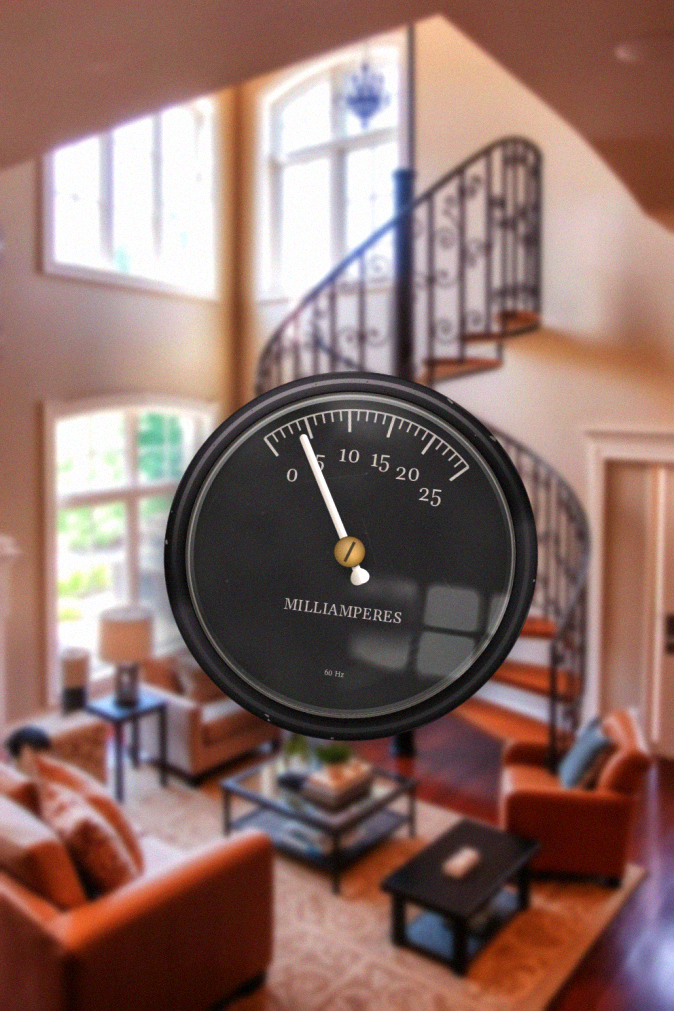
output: 4 mA
